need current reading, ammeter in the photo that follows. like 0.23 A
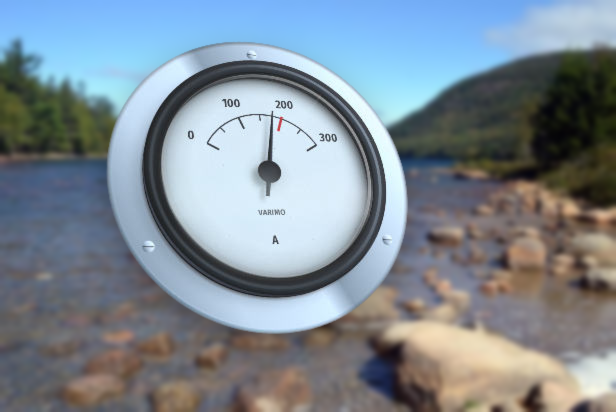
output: 175 A
